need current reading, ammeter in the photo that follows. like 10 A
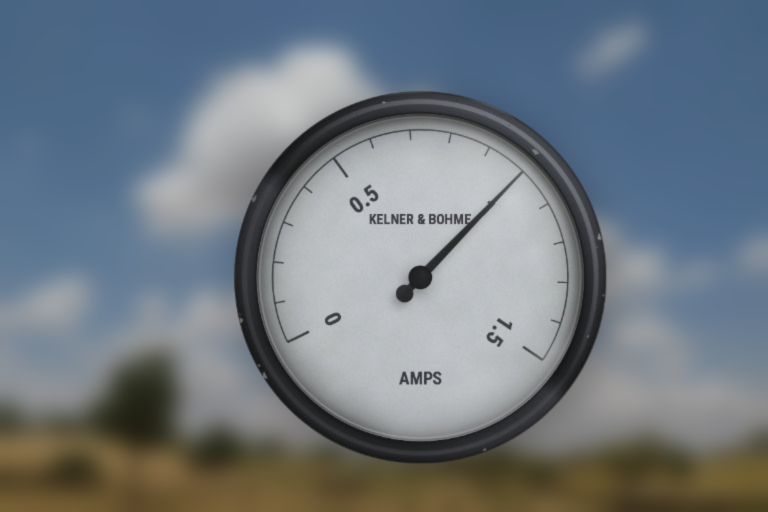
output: 1 A
